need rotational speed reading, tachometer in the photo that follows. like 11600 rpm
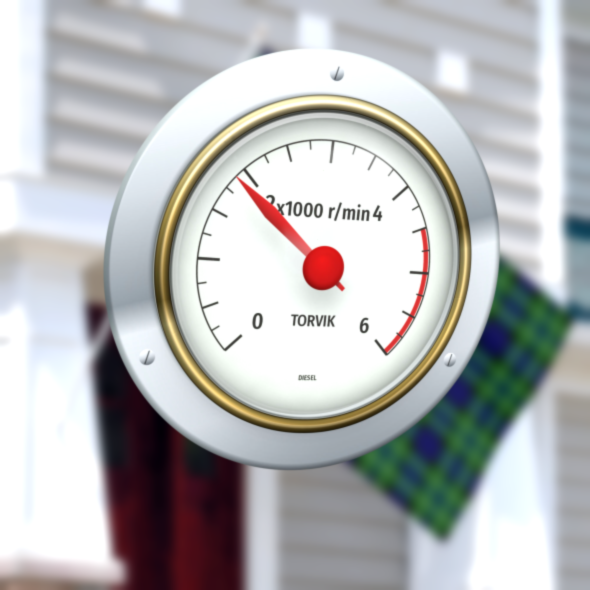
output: 1875 rpm
